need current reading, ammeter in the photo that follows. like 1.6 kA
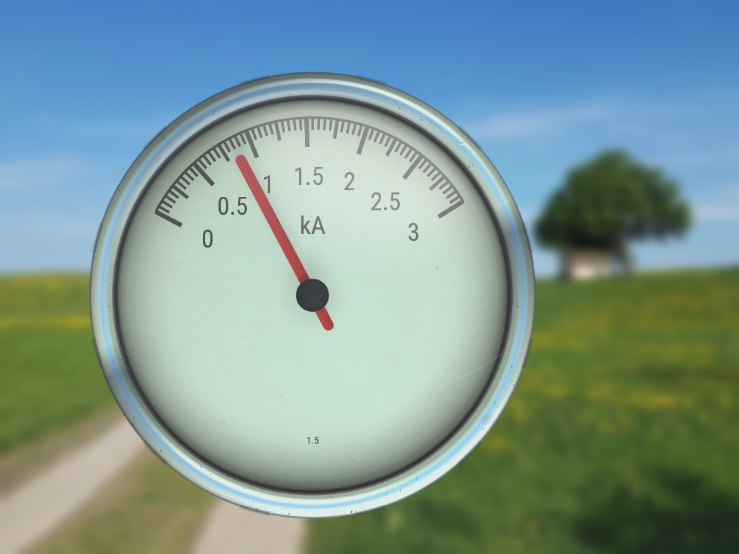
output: 0.85 kA
